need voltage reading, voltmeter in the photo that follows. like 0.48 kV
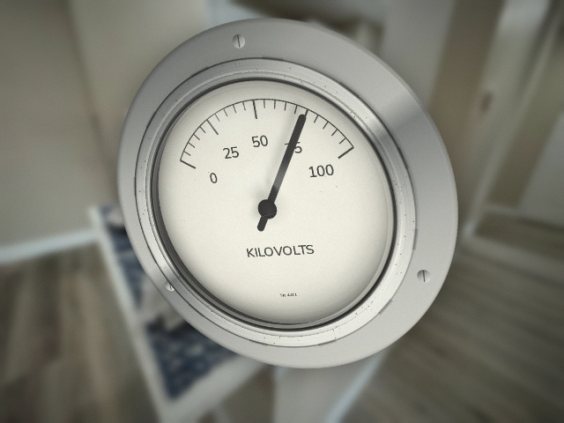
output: 75 kV
